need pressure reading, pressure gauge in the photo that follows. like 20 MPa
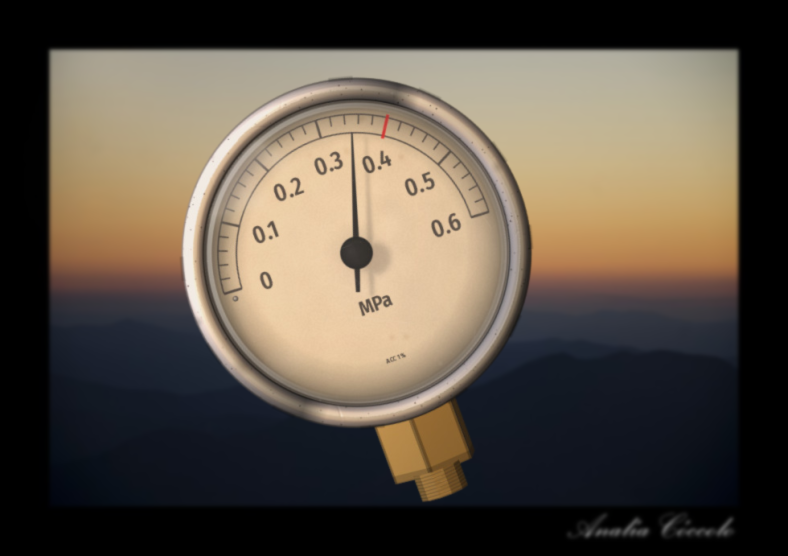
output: 0.35 MPa
